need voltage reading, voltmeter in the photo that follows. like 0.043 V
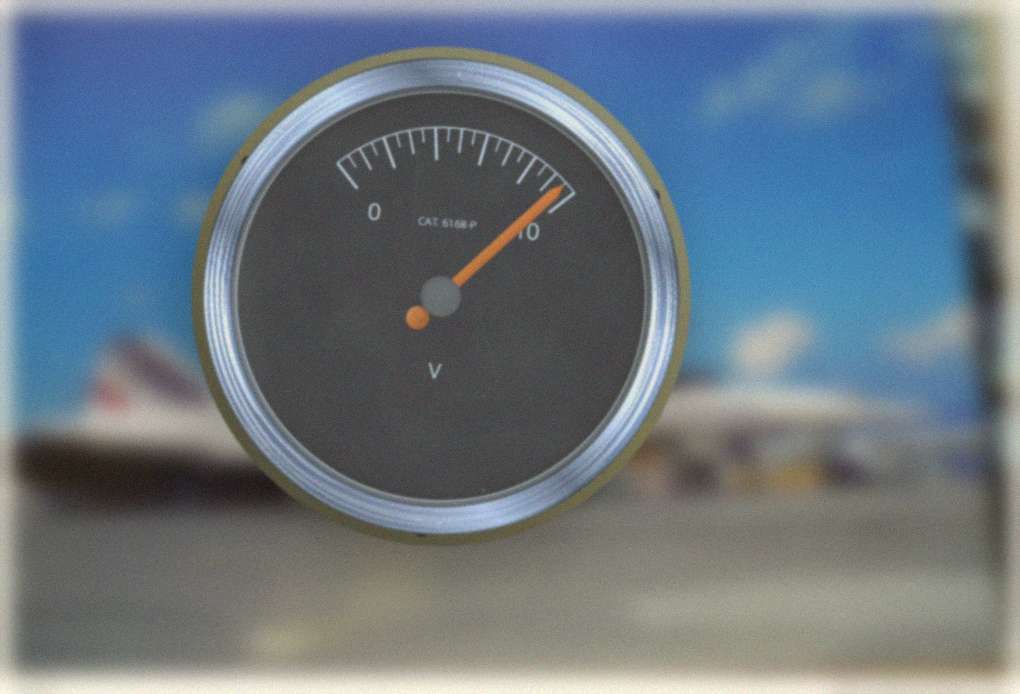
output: 9.5 V
